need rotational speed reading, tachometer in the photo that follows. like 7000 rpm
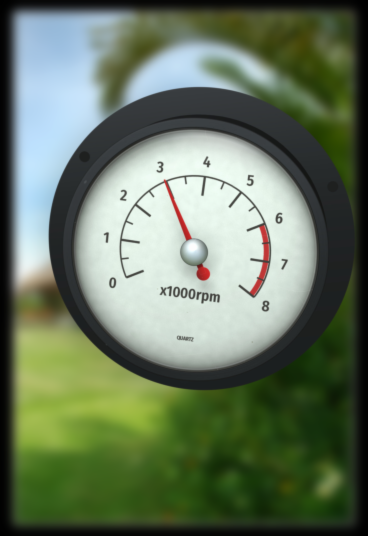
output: 3000 rpm
